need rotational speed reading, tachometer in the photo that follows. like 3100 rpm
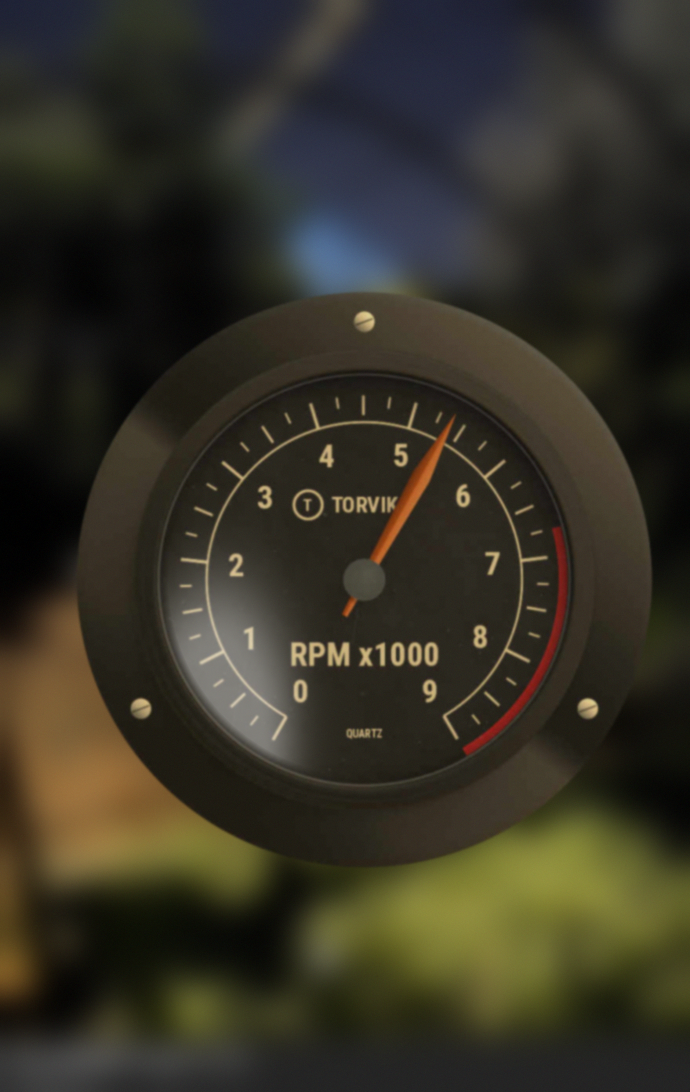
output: 5375 rpm
